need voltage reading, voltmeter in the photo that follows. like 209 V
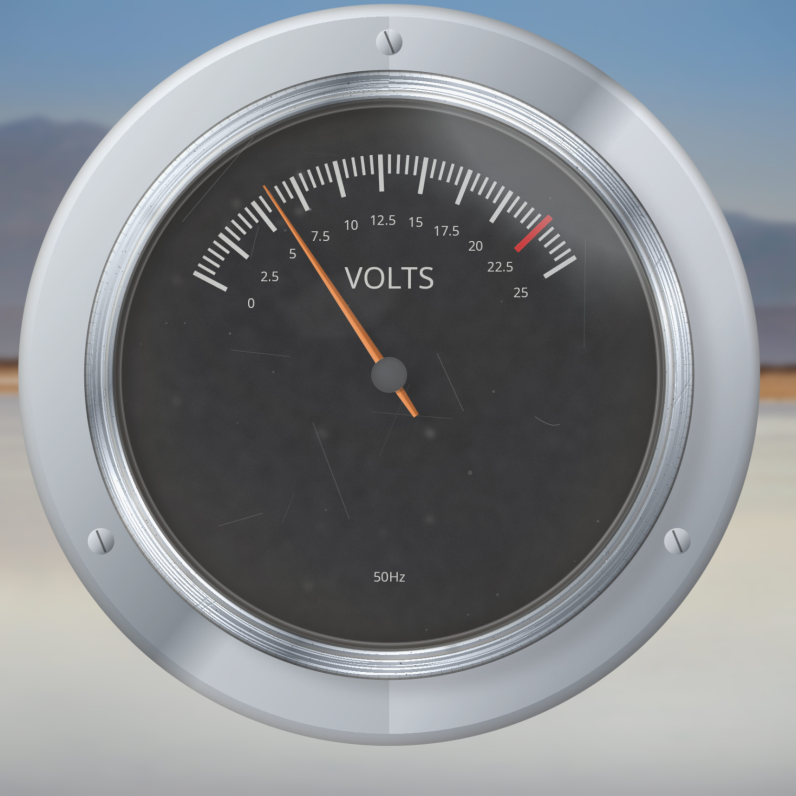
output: 6 V
